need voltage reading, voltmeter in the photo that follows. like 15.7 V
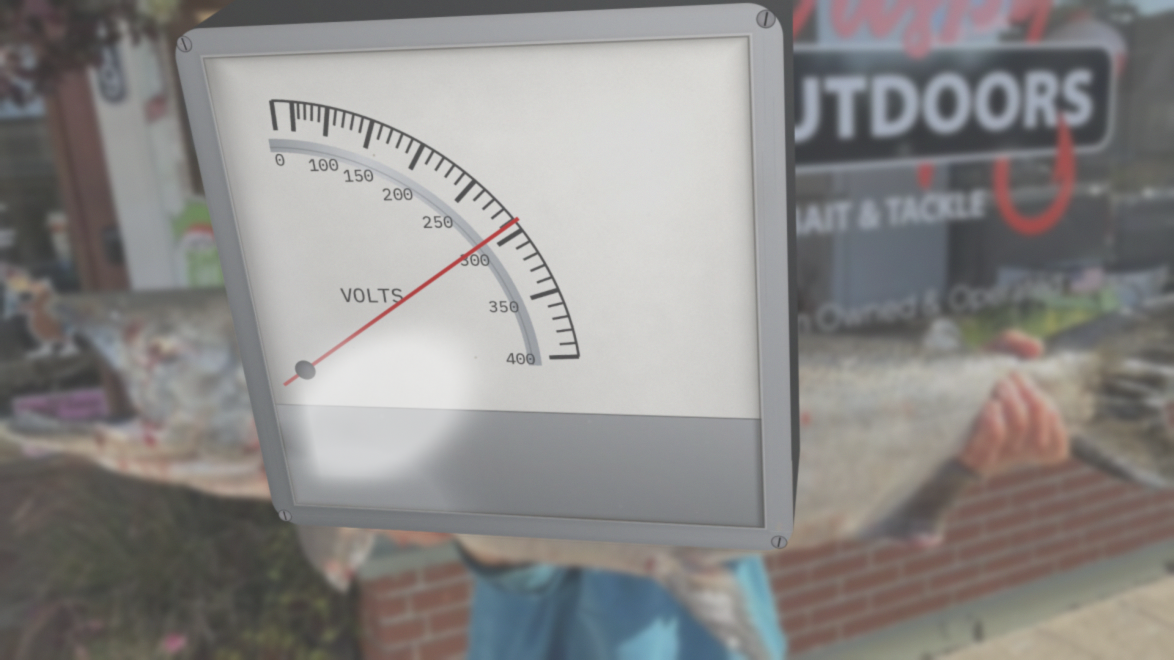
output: 290 V
